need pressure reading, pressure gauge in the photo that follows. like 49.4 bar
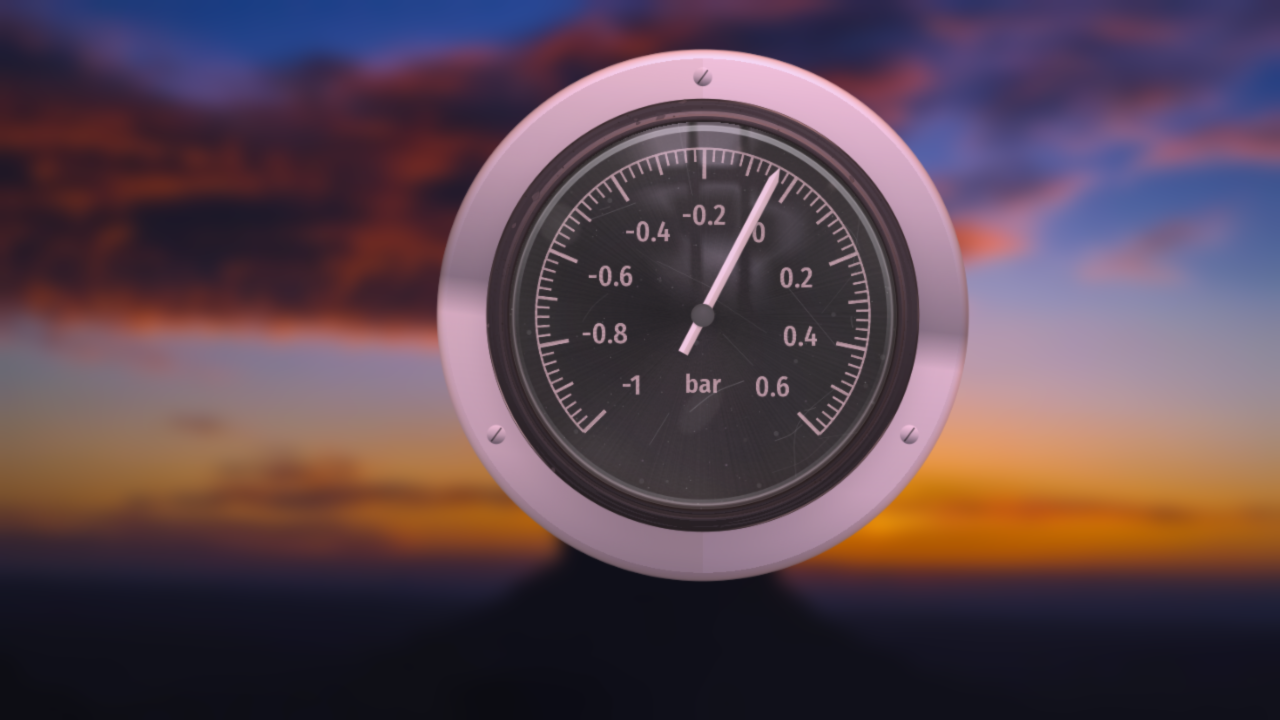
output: -0.04 bar
